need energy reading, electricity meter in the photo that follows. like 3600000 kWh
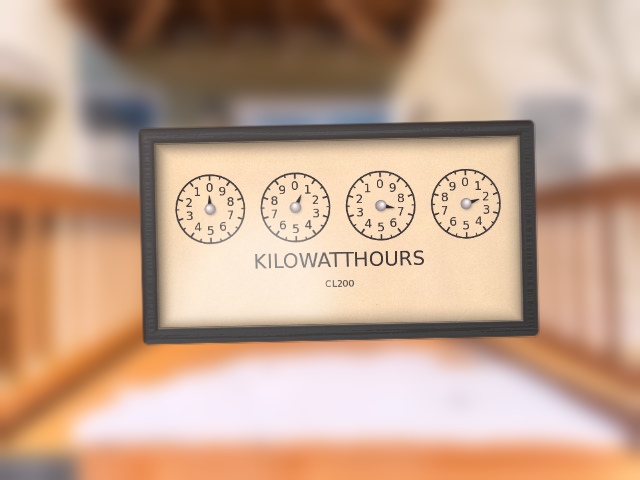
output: 72 kWh
